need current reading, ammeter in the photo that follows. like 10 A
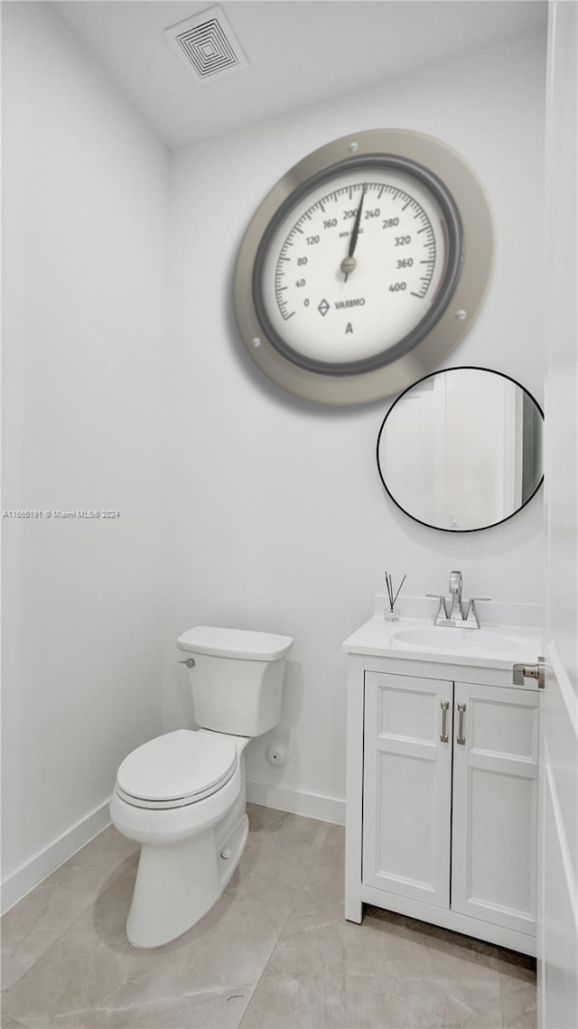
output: 220 A
